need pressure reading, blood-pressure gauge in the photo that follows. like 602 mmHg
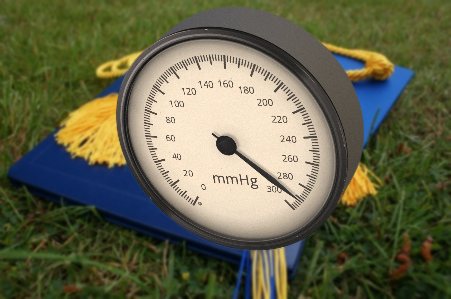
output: 290 mmHg
